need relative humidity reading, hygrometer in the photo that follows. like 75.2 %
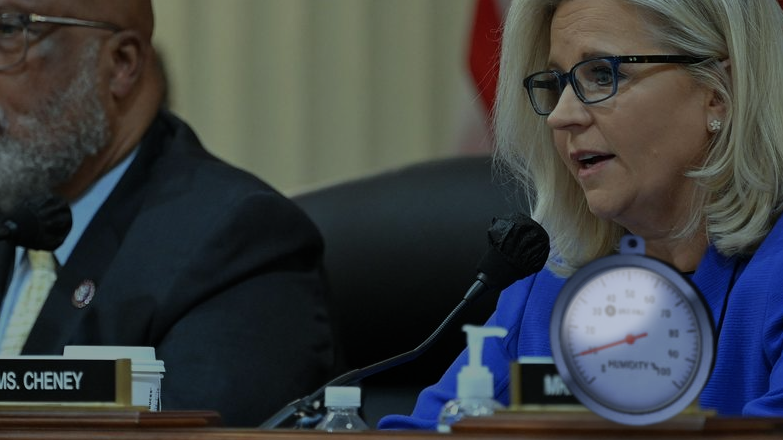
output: 10 %
